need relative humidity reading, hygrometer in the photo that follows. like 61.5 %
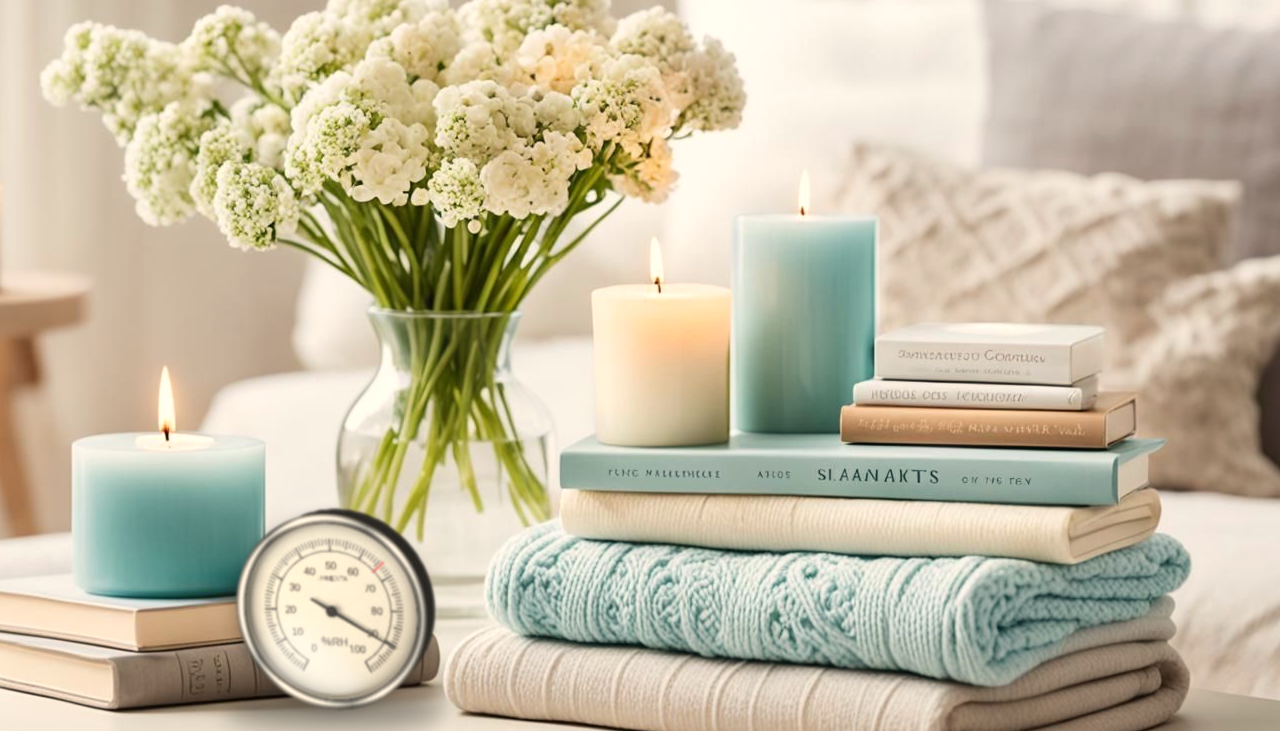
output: 90 %
